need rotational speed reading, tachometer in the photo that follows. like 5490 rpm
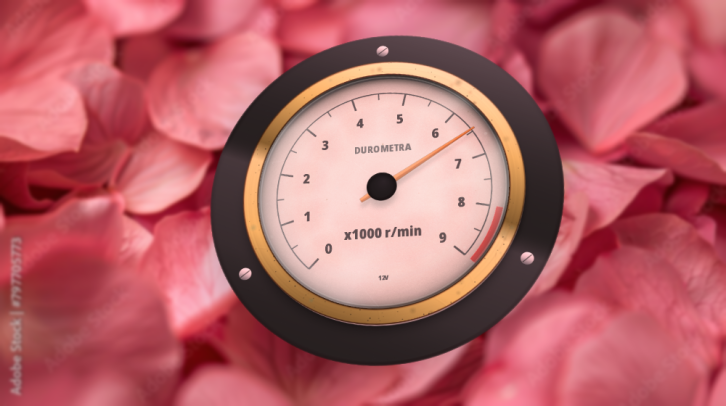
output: 6500 rpm
